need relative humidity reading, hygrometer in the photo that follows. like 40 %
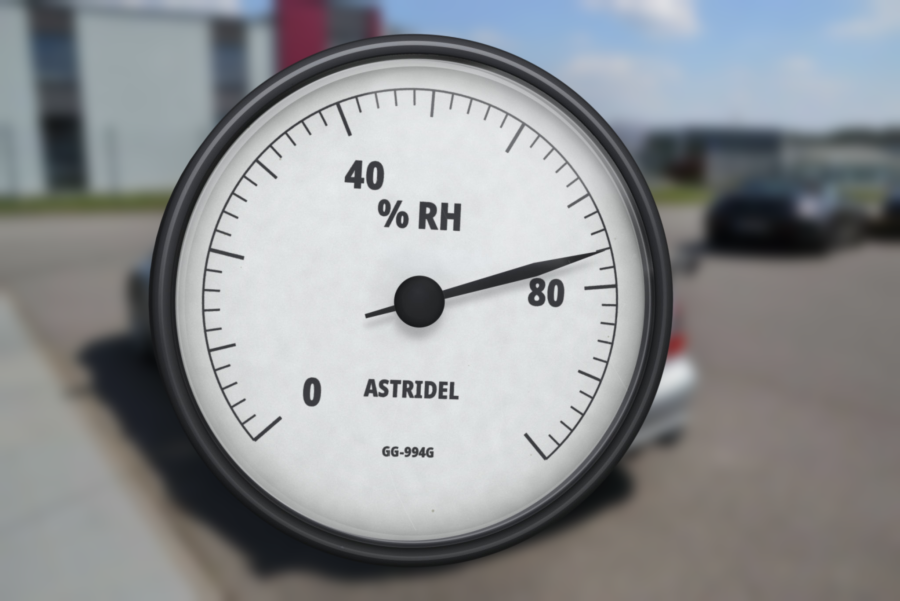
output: 76 %
